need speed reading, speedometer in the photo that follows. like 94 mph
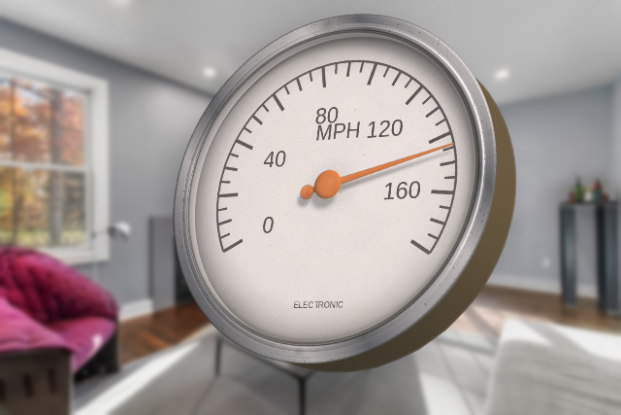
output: 145 mph
